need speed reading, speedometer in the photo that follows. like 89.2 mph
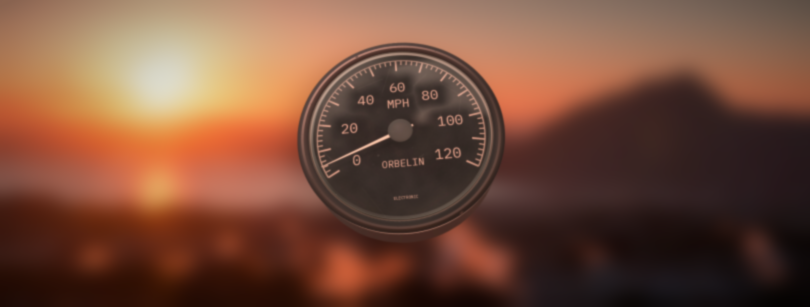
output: 4 mph
